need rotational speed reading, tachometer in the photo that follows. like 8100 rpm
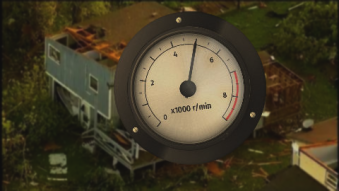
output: 5000 rpm
